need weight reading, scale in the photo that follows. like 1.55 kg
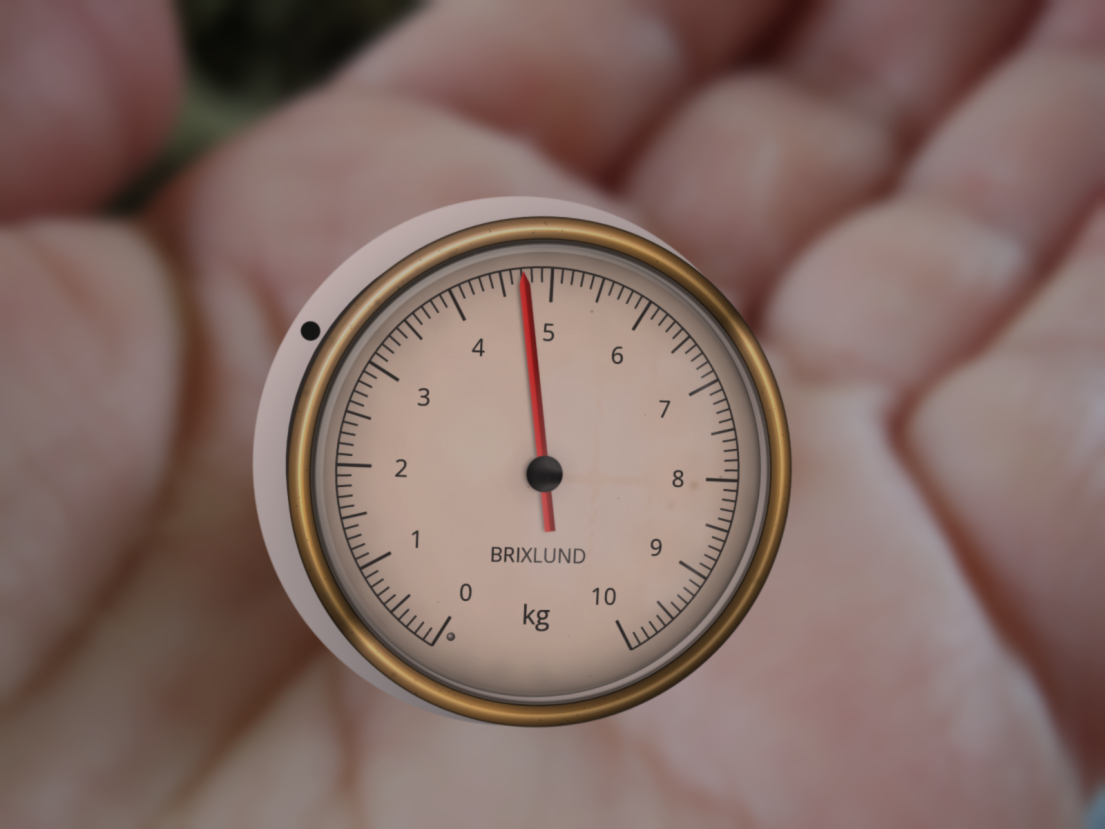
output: 4.7 kg
